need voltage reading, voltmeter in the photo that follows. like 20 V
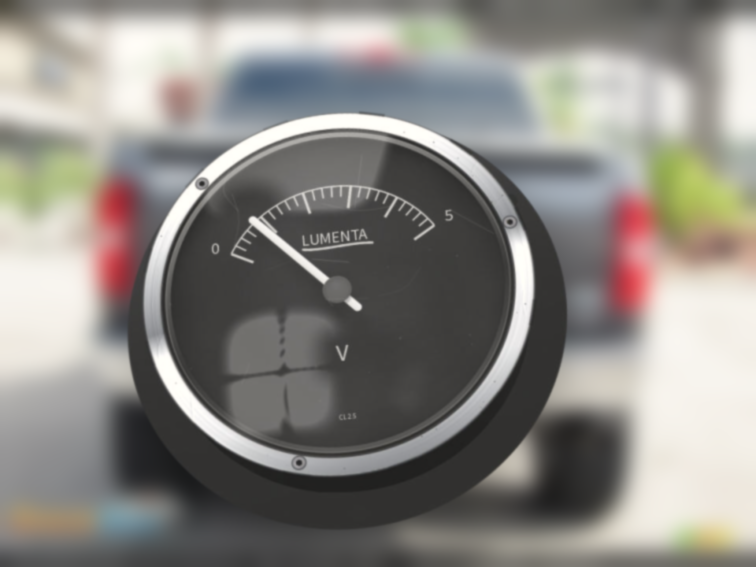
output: 0.8 V
